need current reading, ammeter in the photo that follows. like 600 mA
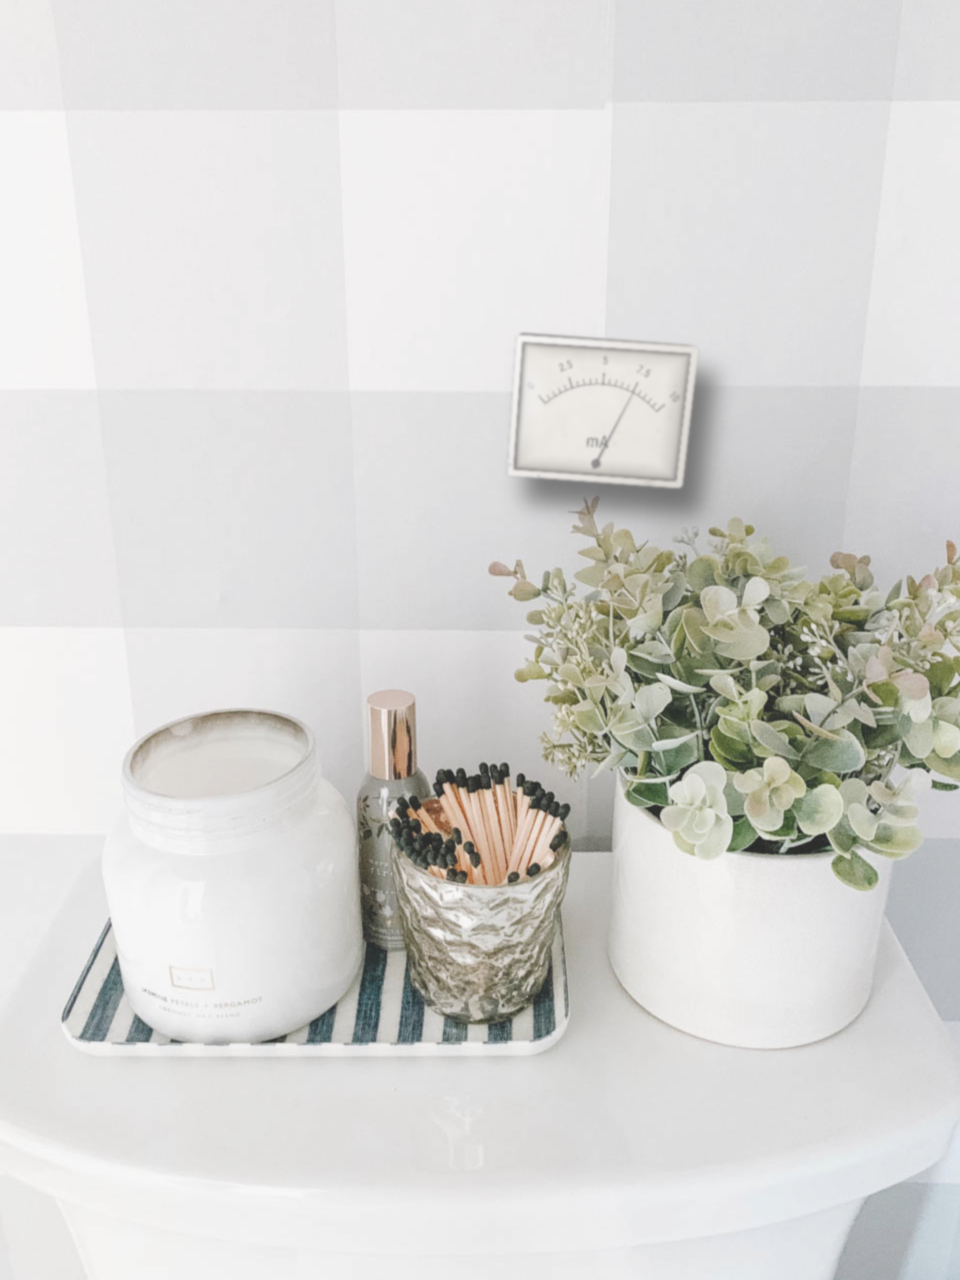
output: 7.5 mA
